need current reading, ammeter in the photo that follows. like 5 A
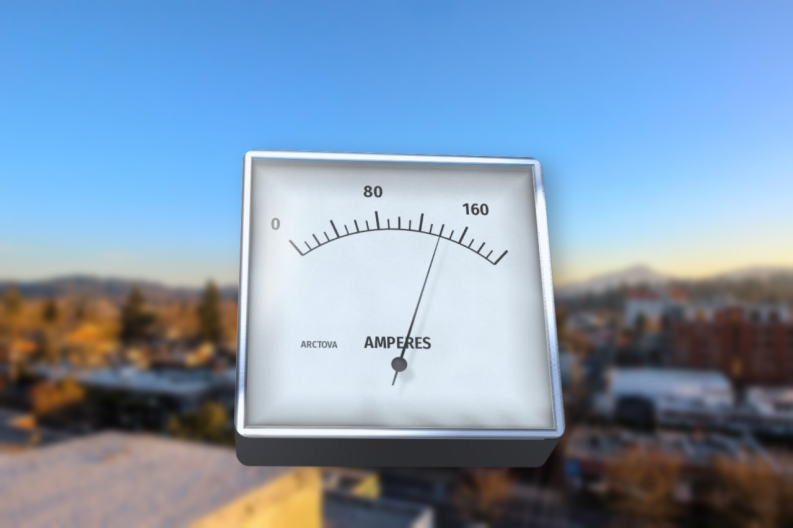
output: 140 A
